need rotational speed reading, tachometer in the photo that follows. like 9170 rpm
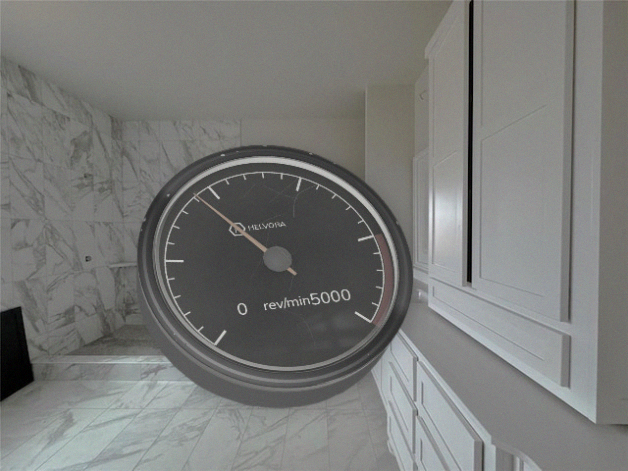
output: 1800 rpm
